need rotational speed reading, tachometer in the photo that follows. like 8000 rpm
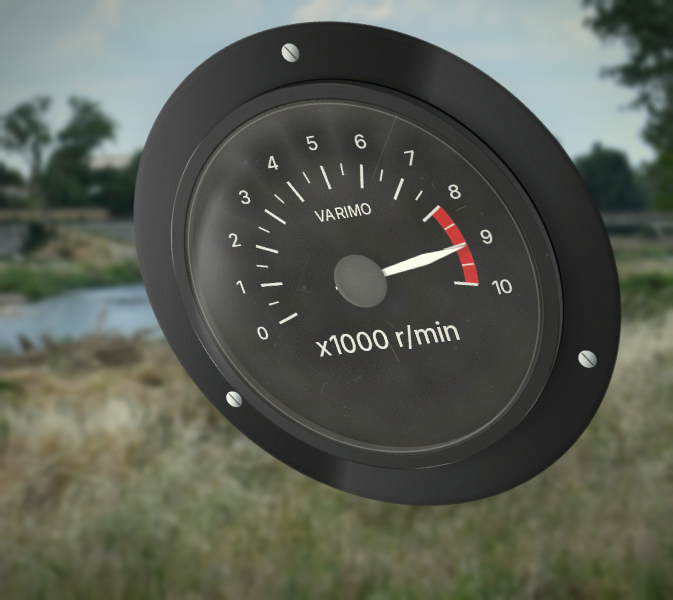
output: 9000 rpm
